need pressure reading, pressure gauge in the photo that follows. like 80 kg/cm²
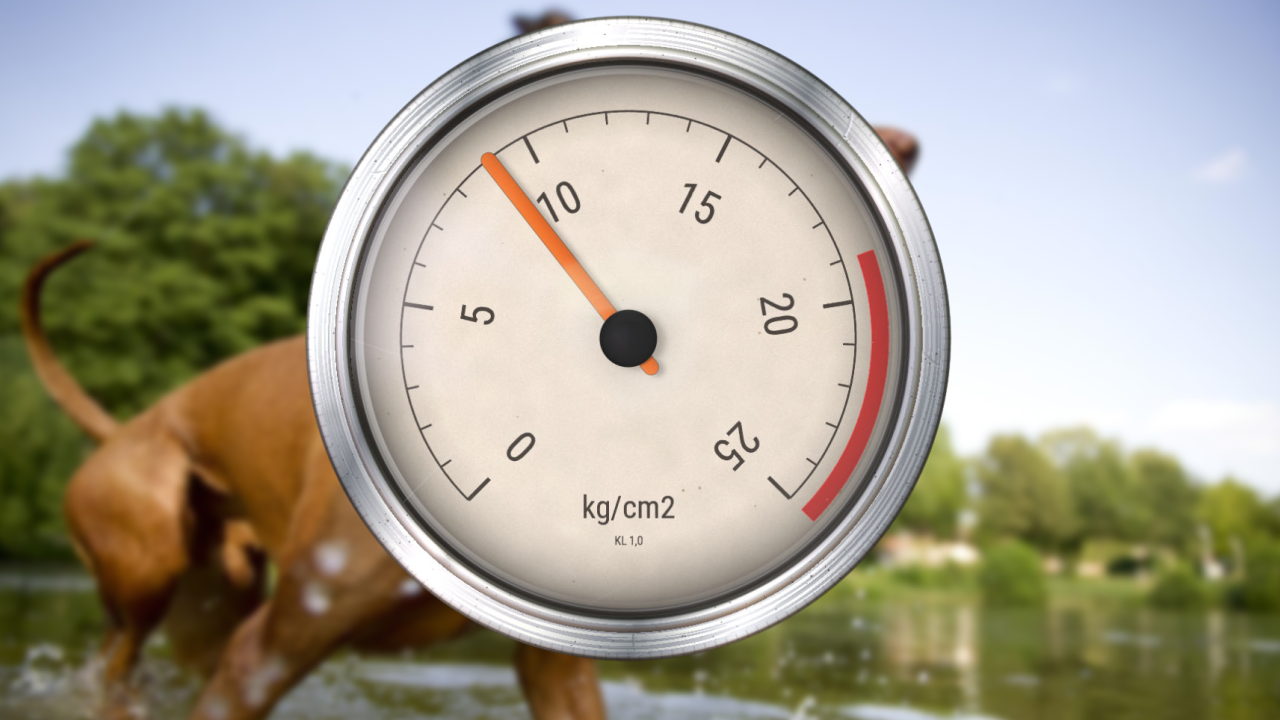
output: 9 kg/cm²
